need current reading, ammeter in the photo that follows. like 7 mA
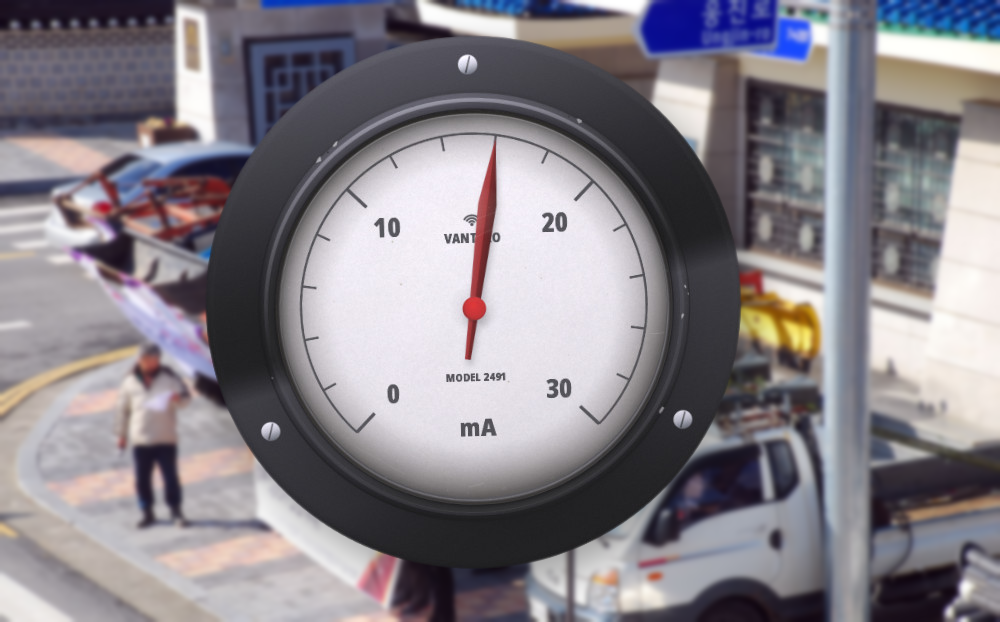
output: 16 mA
